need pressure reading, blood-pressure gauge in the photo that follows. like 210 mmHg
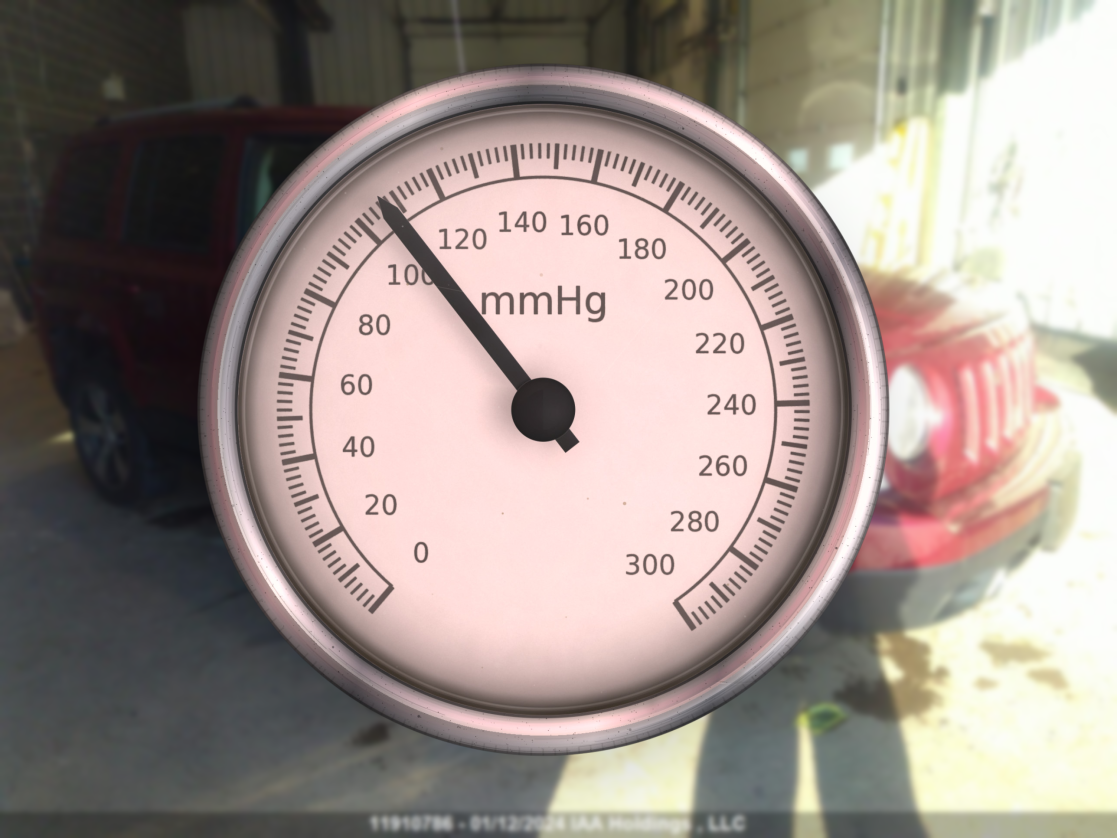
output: 107 mmHg
